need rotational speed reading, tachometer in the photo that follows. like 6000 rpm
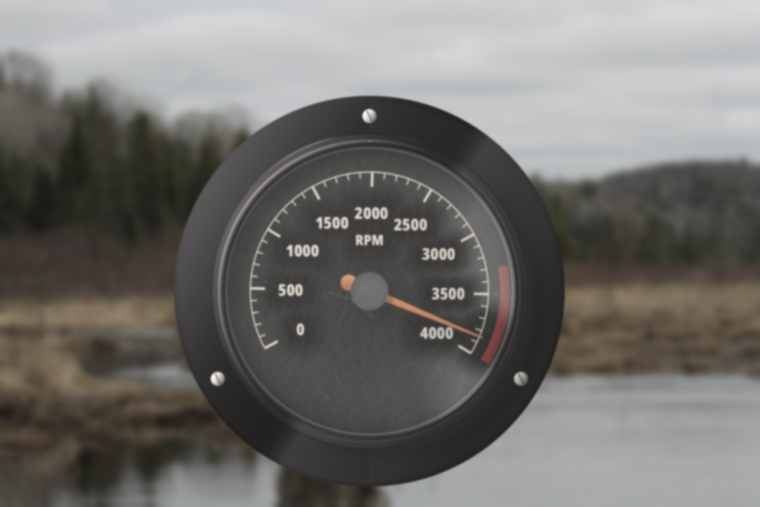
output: 3850 rpm
